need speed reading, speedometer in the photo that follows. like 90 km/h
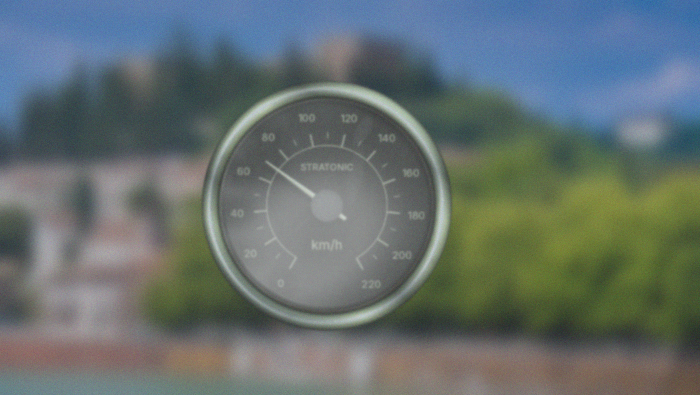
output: 70 km/h
